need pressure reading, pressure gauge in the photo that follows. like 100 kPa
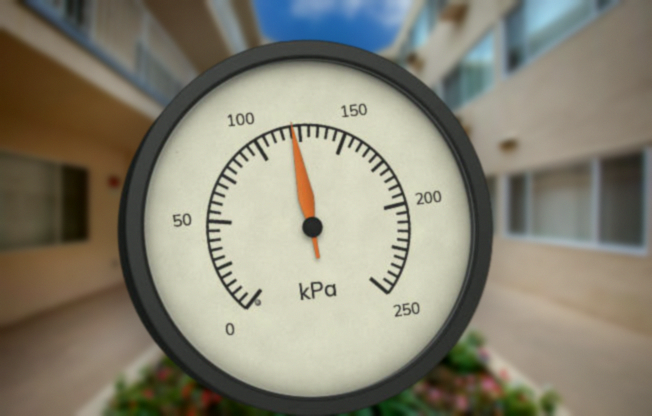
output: 120 kPa
